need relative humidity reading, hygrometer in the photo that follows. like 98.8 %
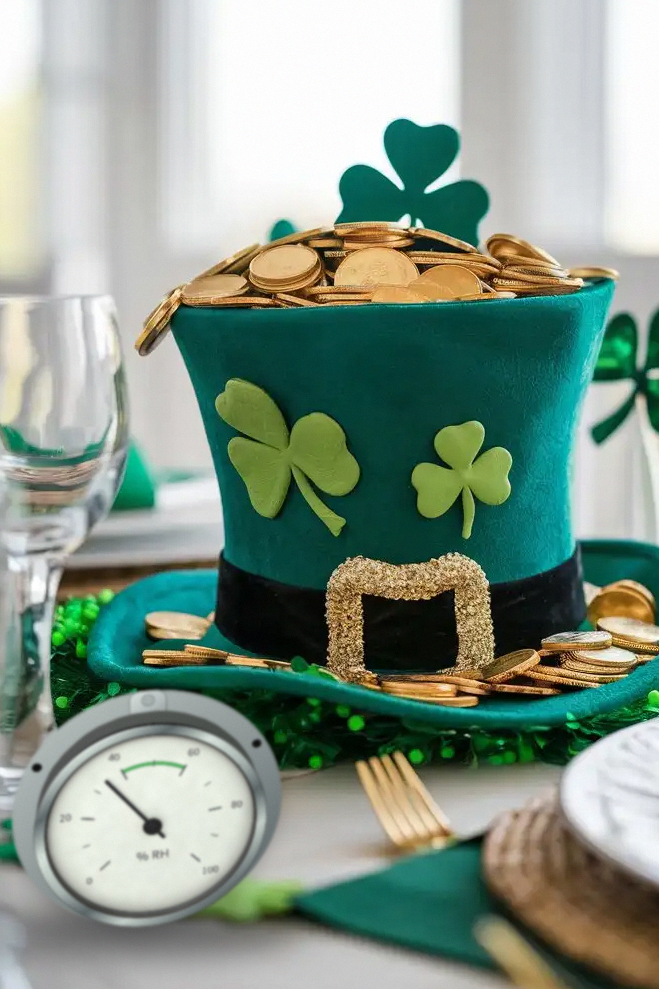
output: 35 %
